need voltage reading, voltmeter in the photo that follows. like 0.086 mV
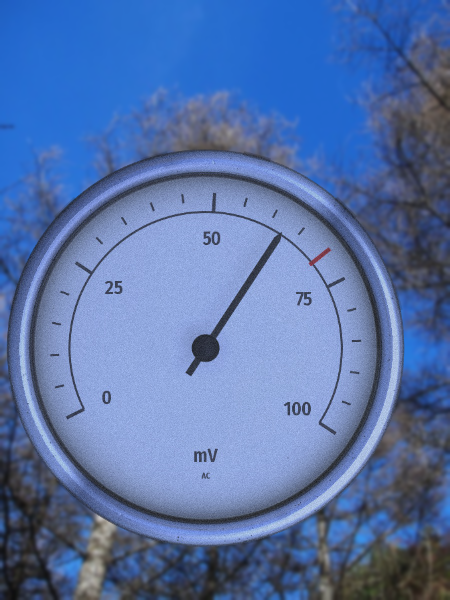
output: 62.5 mV
